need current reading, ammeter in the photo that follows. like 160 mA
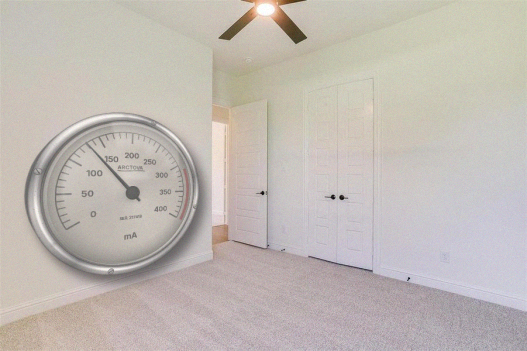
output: 130 mA
